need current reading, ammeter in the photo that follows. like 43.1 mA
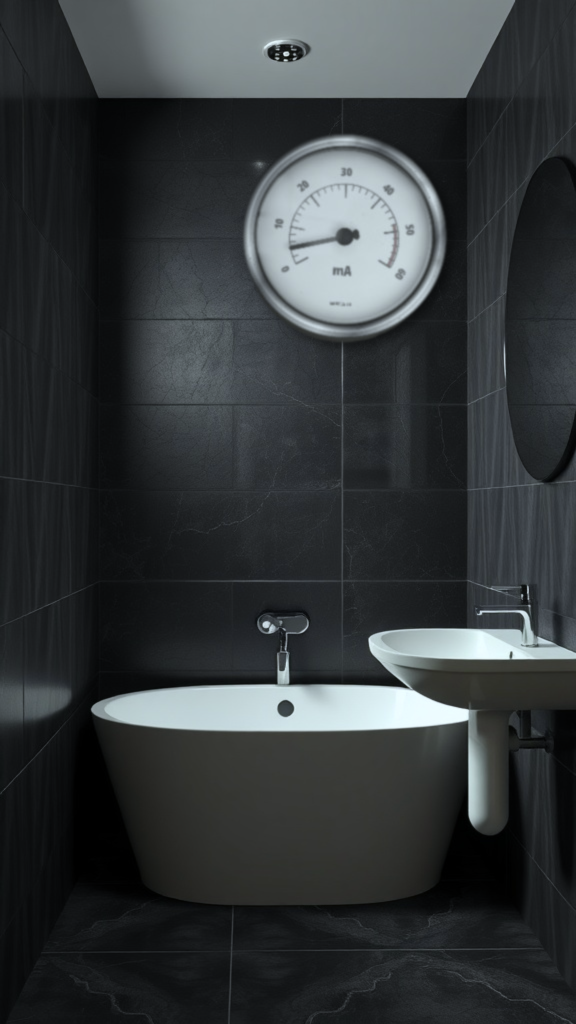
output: 4 mA
